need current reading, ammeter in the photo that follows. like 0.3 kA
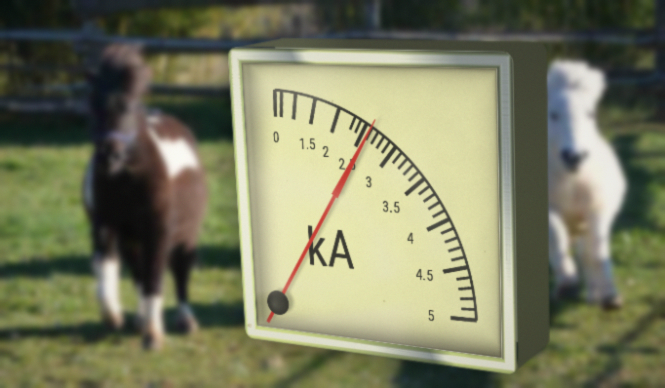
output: 2.6 kA
